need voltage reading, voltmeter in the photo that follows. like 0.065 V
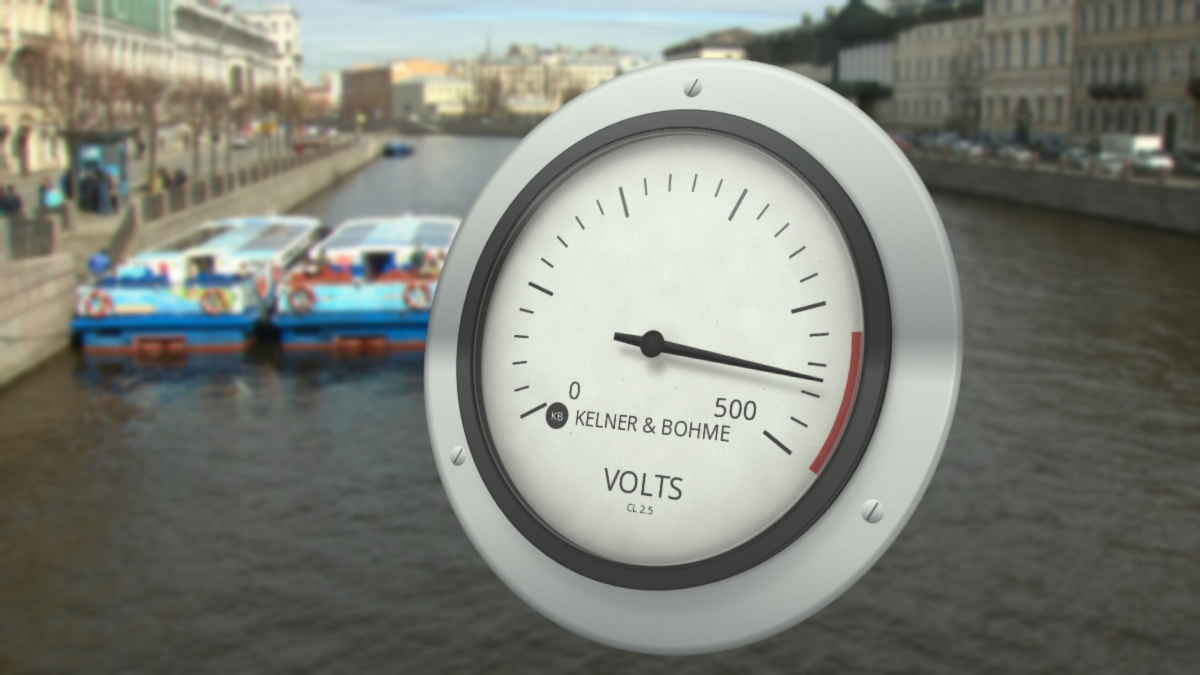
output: 450 V
